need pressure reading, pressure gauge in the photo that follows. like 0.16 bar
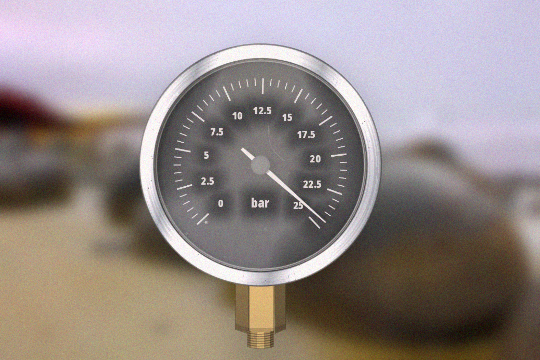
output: 24.5 bar
